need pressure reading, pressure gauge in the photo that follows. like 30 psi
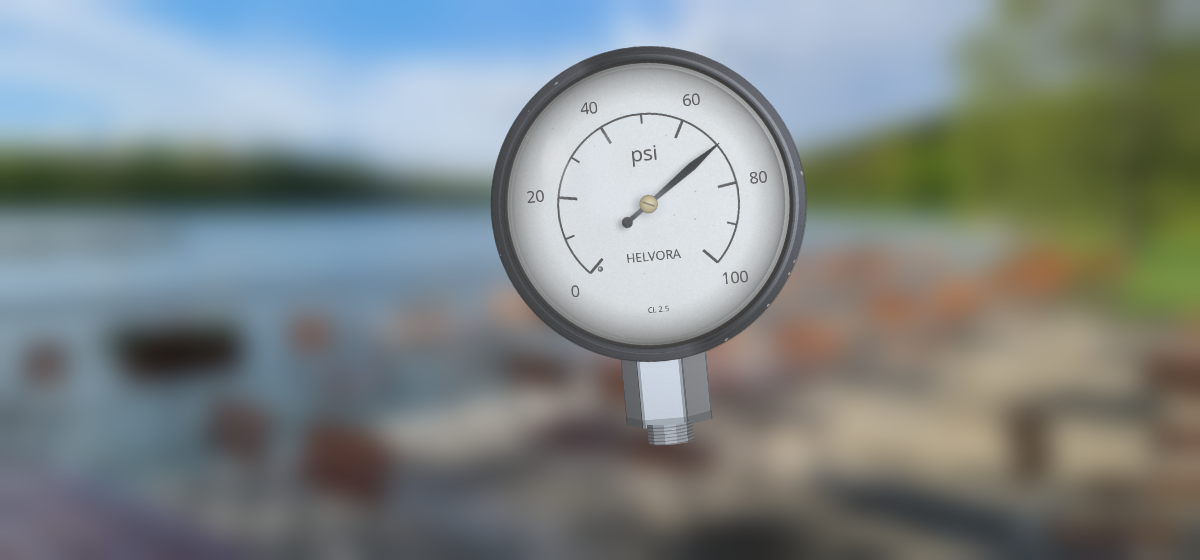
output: 70 psi
